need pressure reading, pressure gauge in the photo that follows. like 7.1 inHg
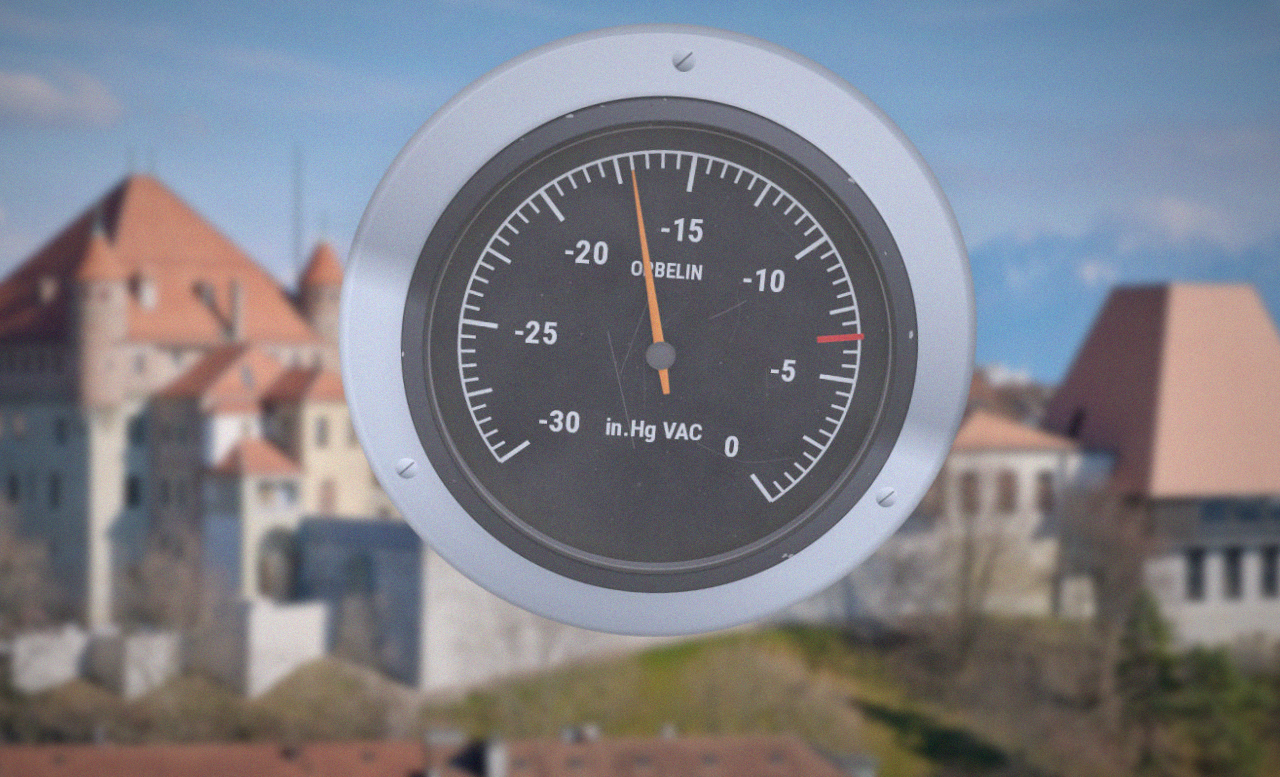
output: -17 inHg
